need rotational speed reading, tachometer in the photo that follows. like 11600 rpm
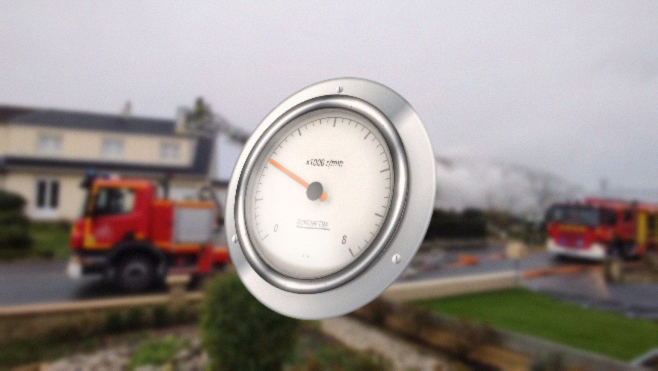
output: 2000 rpm
